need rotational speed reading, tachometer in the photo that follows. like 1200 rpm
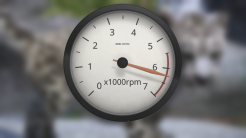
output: 6250 rpm
